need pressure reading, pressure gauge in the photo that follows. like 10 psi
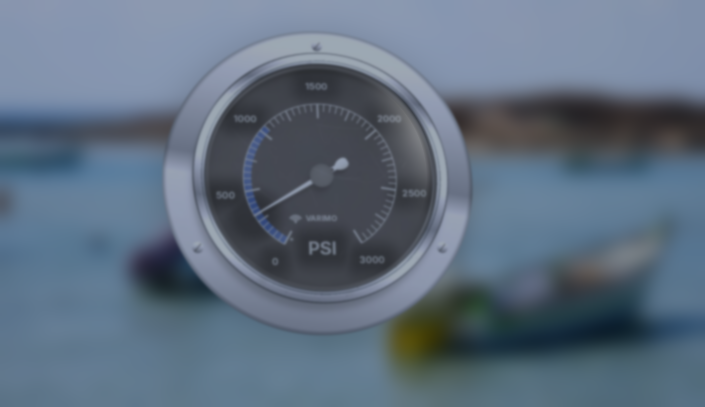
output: 300 psi
